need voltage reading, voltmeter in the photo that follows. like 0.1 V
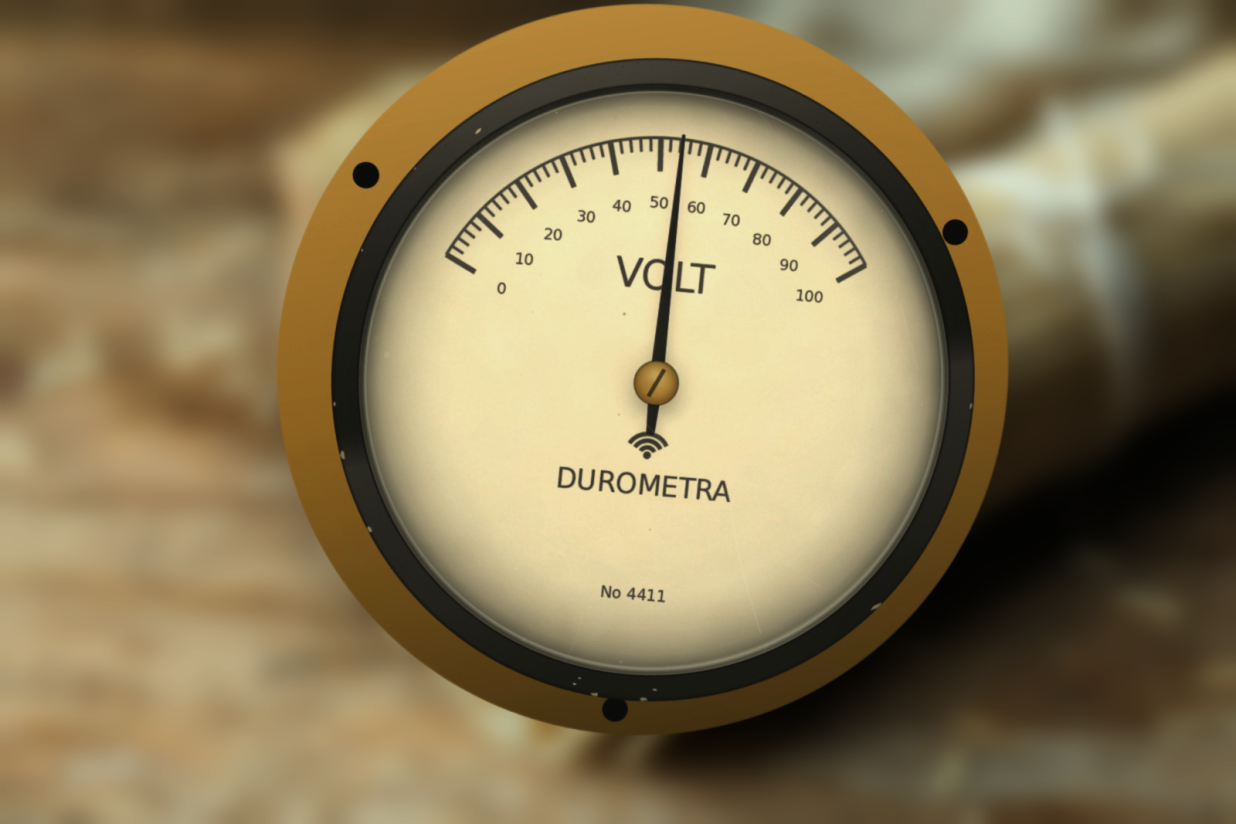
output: 54 V
